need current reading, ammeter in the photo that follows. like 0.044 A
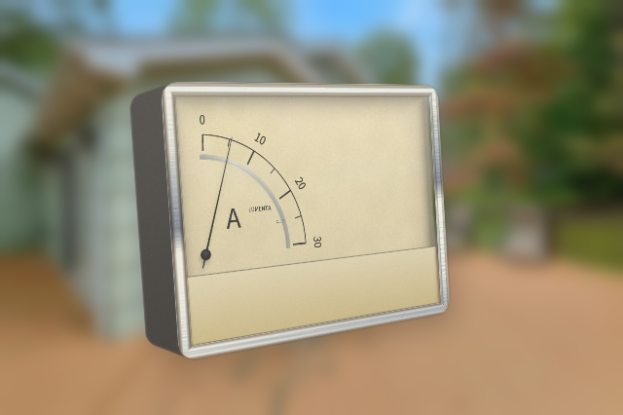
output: 5 A
